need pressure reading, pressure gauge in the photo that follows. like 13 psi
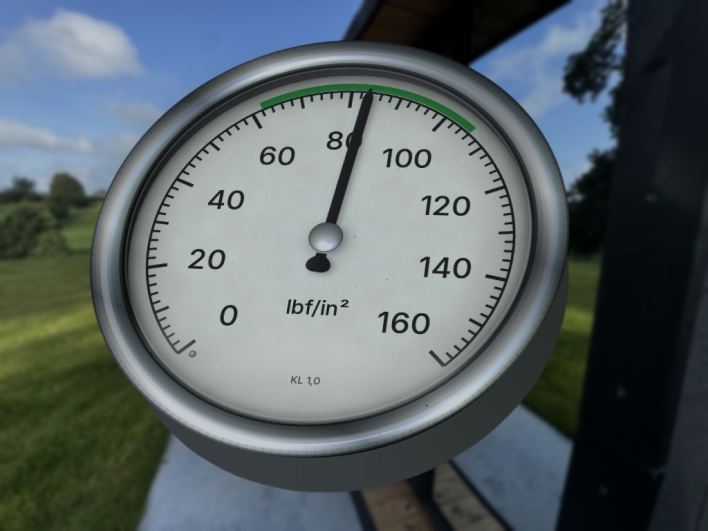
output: 84 psi
